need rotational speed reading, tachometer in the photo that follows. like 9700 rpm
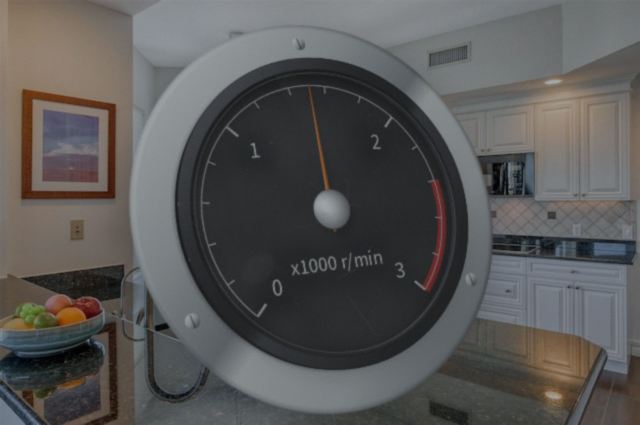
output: 1500 rpm
